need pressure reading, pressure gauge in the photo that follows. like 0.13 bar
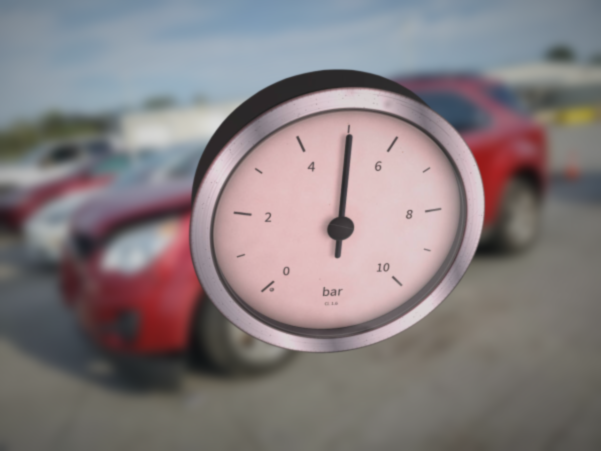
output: 5 bar
